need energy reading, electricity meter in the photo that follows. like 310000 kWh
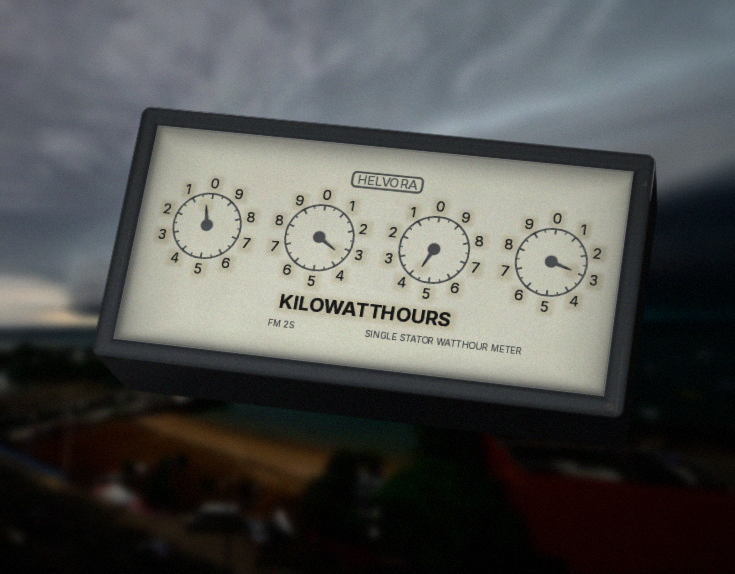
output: 343 kWh
